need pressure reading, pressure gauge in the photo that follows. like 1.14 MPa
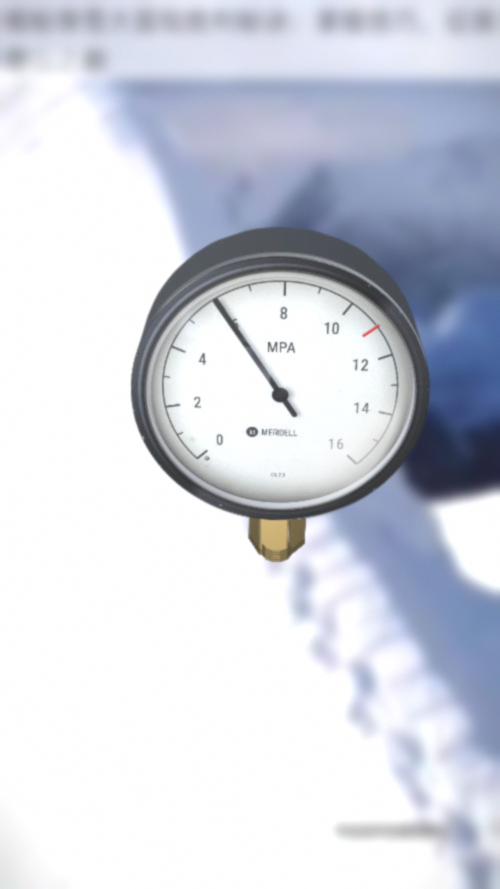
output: 6 MPa
